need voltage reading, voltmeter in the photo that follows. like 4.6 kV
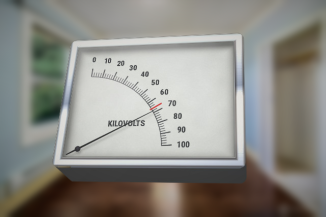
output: 70 kV
